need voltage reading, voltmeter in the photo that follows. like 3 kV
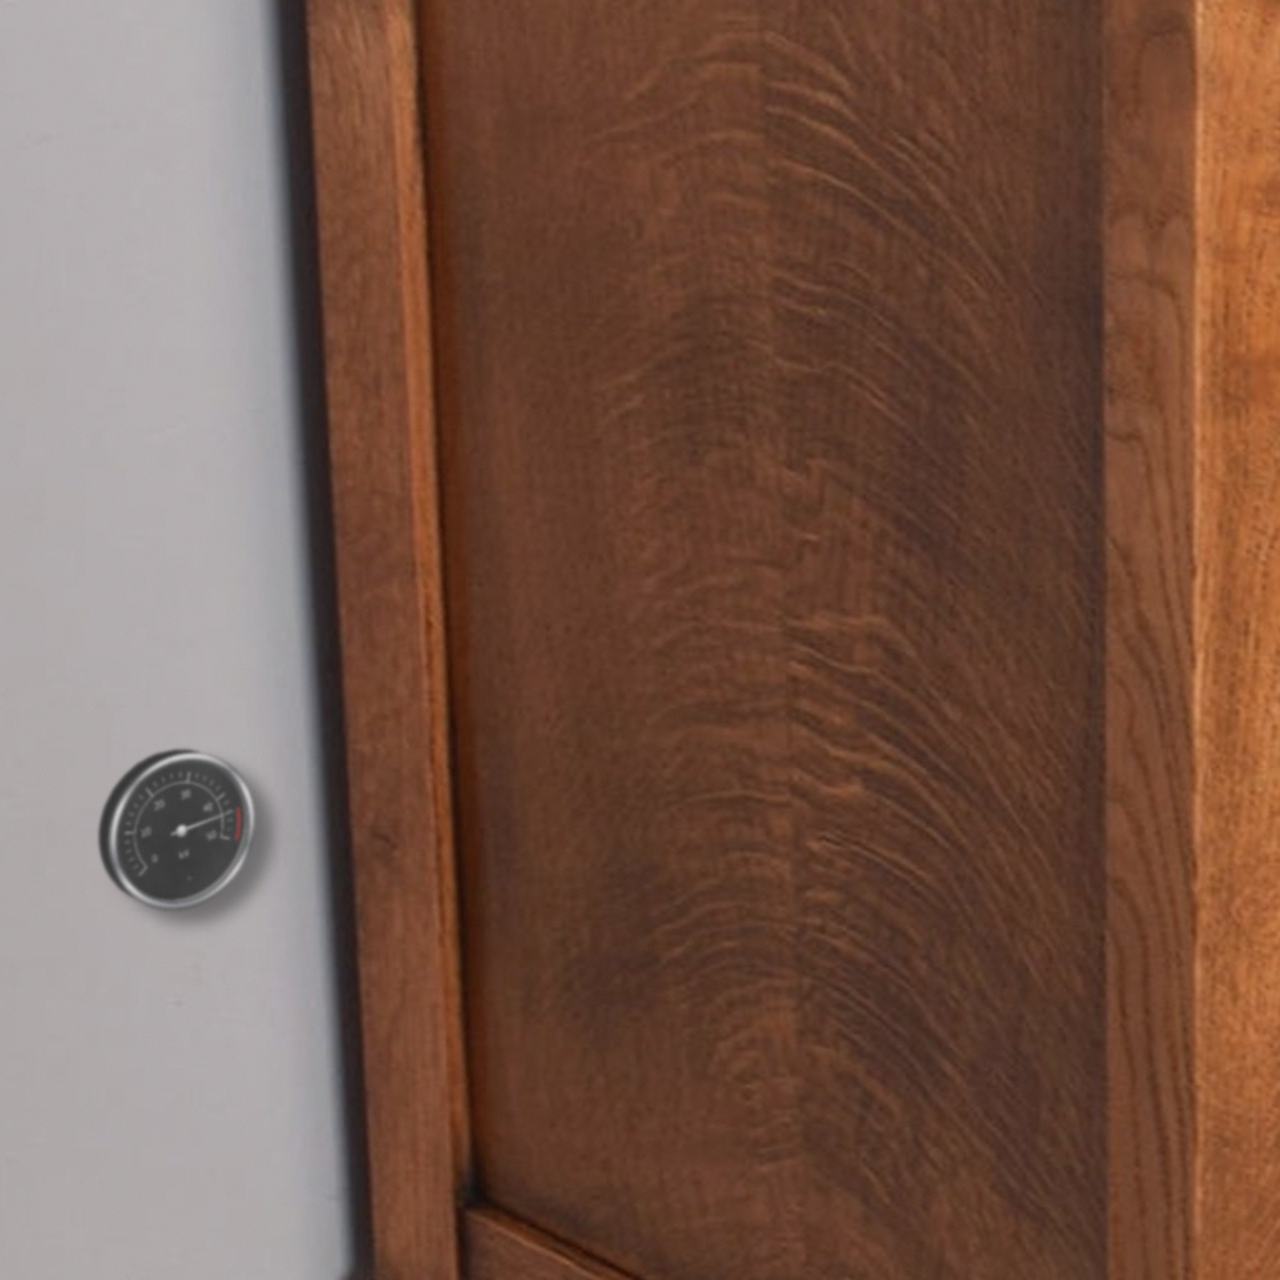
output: 44 kV
